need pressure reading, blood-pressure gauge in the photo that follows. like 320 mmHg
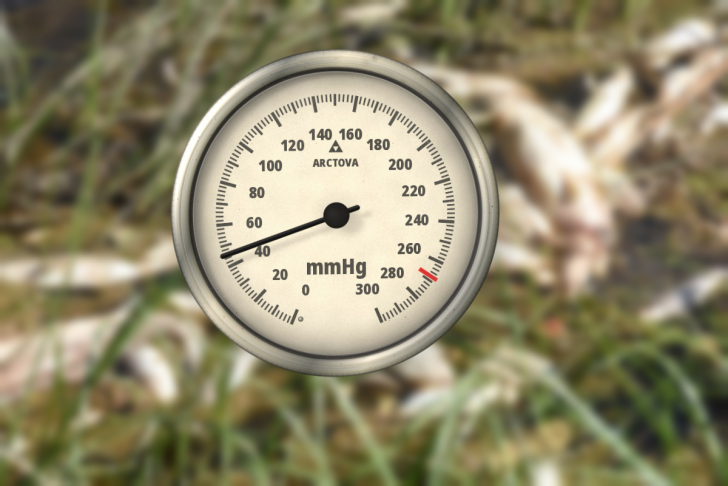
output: 46 mmHg
